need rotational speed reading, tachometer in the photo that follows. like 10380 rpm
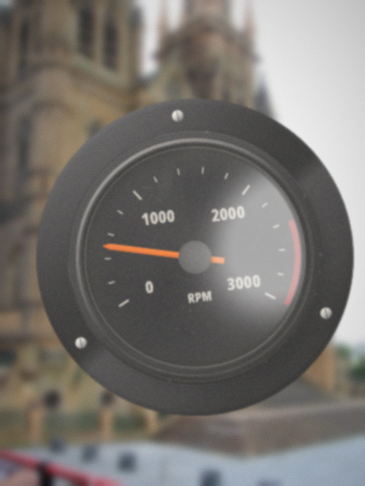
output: 500 rpm
